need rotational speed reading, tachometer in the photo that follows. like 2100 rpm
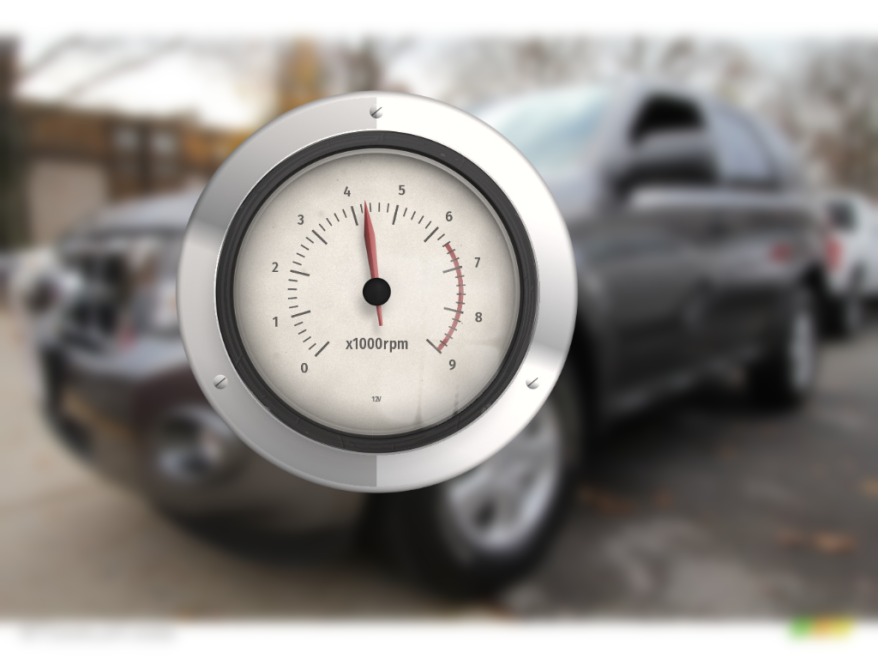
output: 4300 rpm
